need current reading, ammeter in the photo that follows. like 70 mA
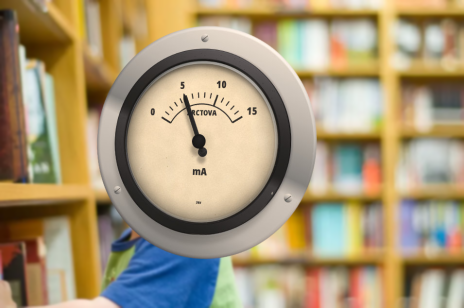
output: 5 mA
